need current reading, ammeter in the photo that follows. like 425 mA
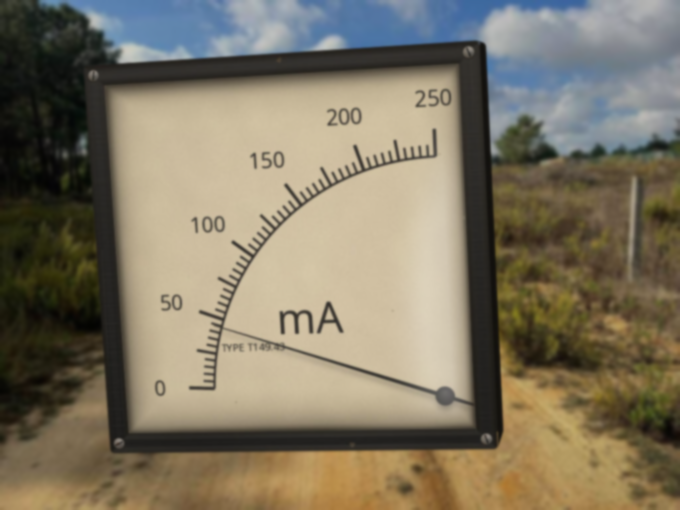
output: 45 mA
